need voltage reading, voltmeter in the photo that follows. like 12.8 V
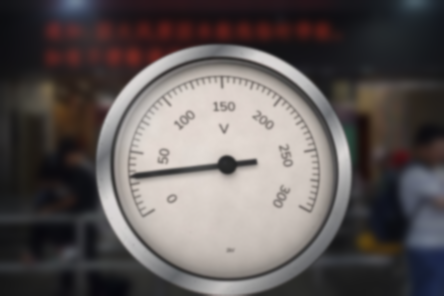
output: 30 V
